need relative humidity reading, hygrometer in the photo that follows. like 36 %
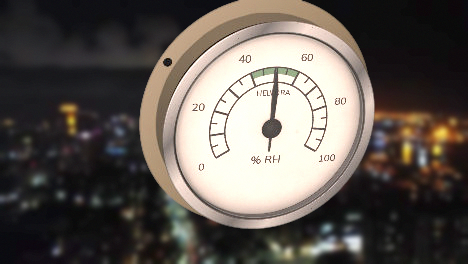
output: 50 %
